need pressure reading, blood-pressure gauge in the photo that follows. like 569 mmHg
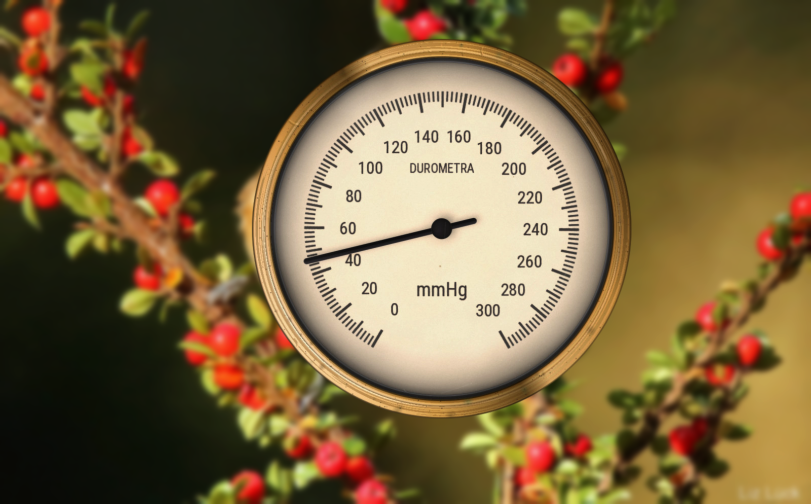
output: 46 mmHg
